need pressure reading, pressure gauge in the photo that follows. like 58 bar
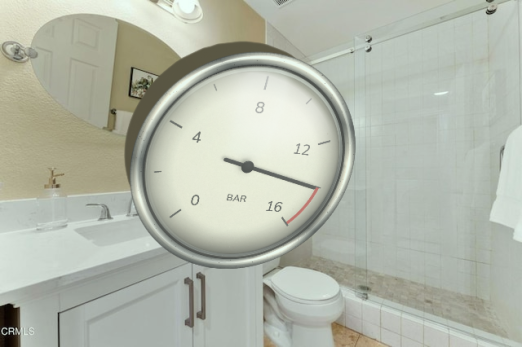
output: 14 bar
